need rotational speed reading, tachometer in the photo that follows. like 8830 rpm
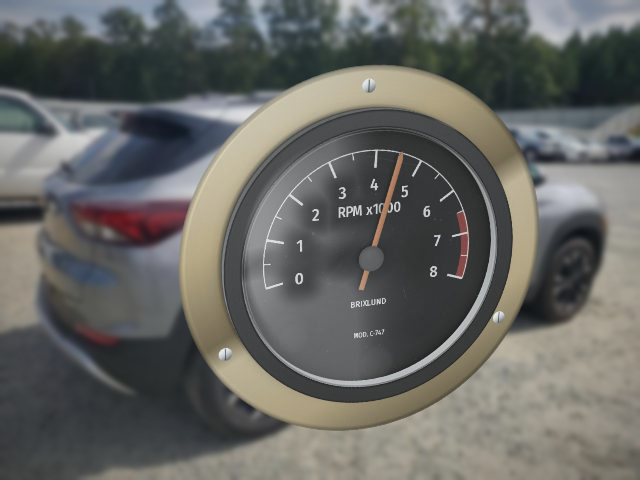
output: 4500 rpm
